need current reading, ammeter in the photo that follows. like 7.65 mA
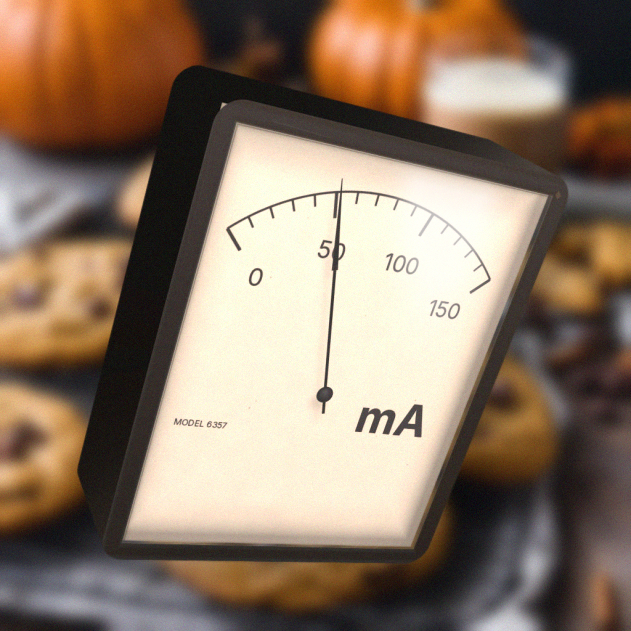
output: 50 mA
